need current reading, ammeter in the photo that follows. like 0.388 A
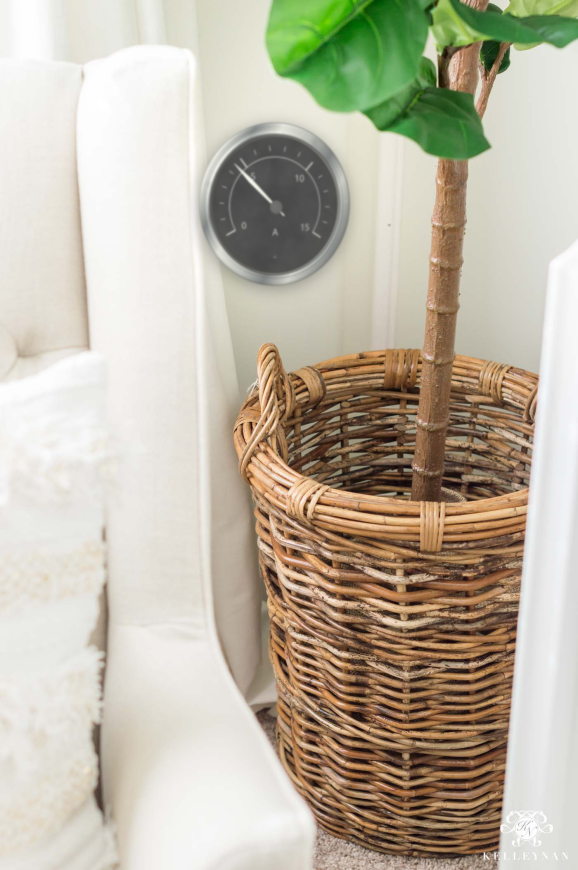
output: 4.5 A
